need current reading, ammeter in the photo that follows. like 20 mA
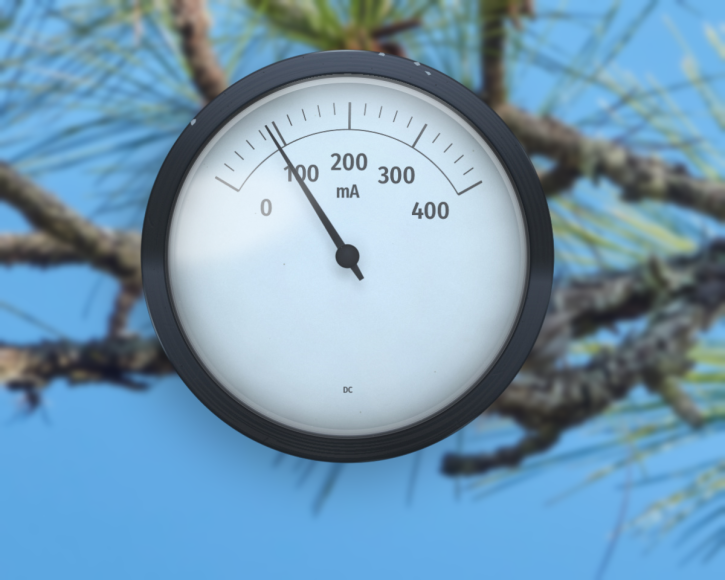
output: 90 mA
